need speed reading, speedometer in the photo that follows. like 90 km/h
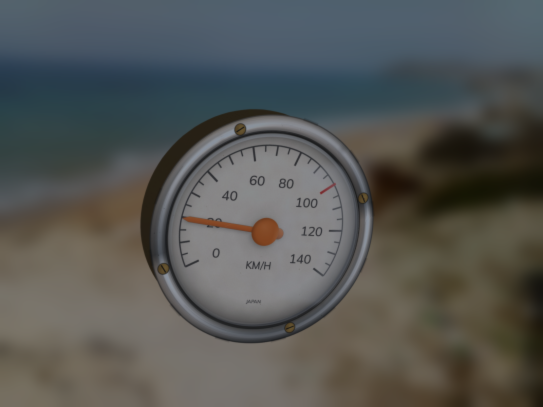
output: 20 km/h
